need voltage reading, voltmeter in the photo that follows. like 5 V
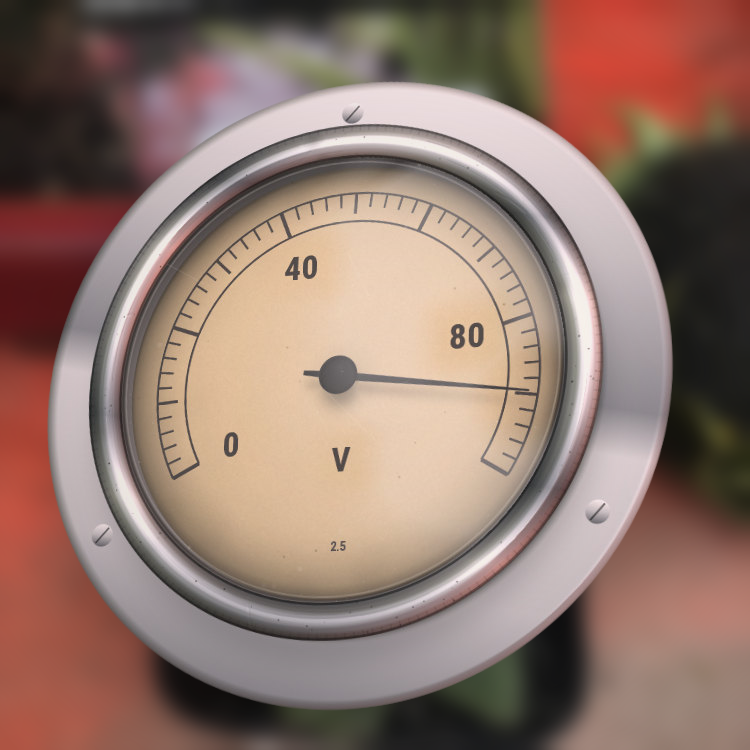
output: 90 V
